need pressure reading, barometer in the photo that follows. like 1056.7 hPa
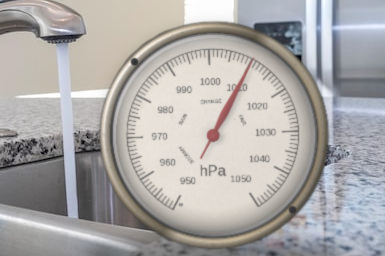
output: 1010 hPa
